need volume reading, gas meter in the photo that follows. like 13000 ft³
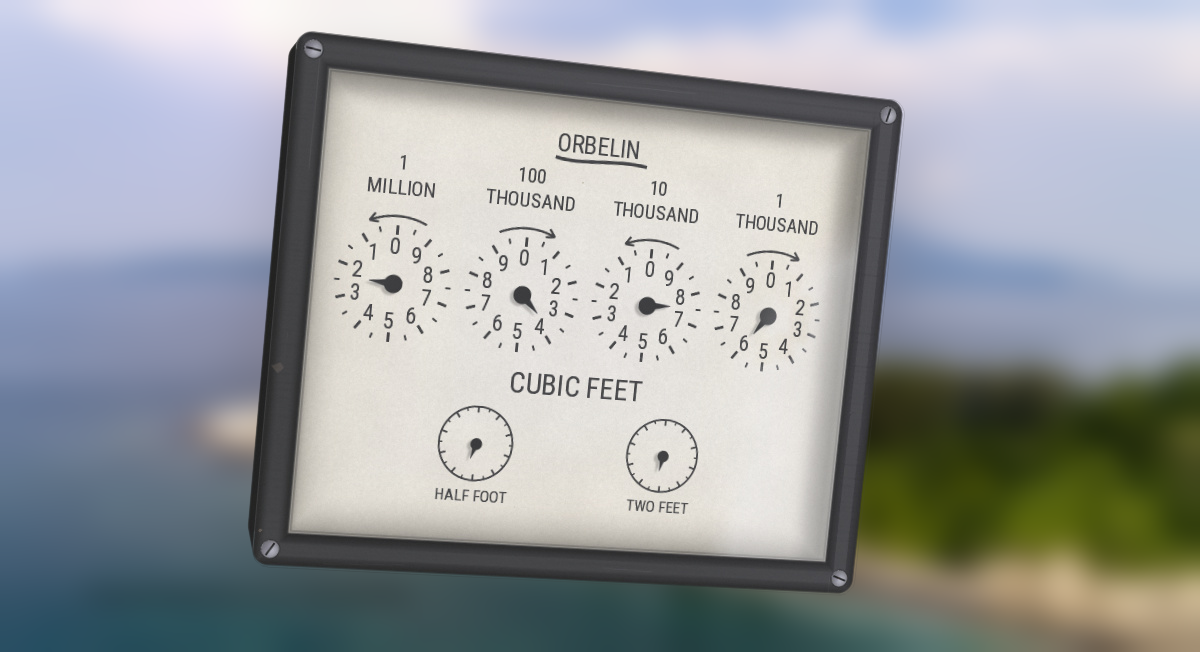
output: 237600 ft³
